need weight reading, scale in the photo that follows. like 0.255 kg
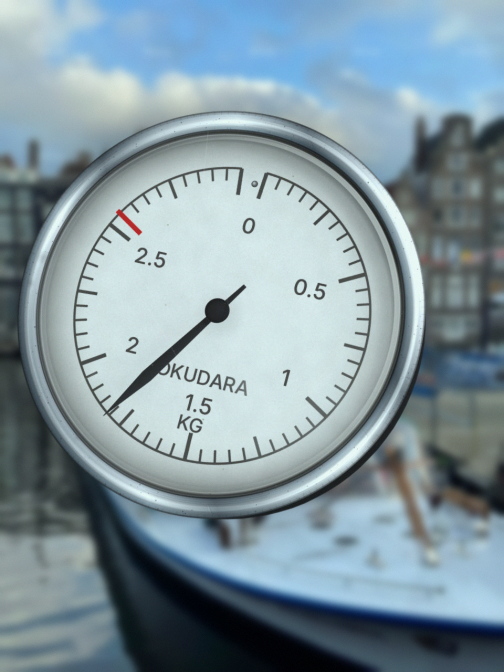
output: 1.8 kg
